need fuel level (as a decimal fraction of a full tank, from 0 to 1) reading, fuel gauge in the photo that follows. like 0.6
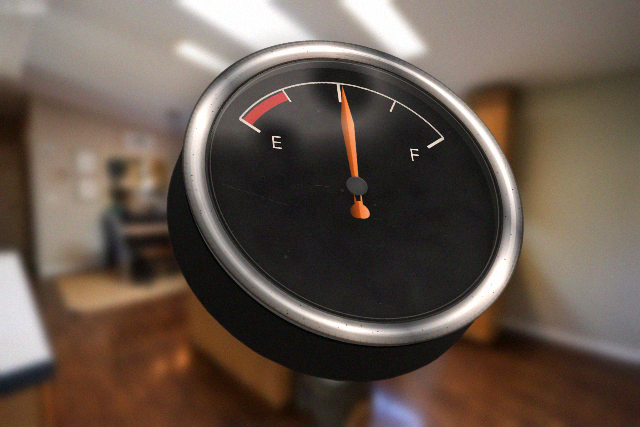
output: 0.5
